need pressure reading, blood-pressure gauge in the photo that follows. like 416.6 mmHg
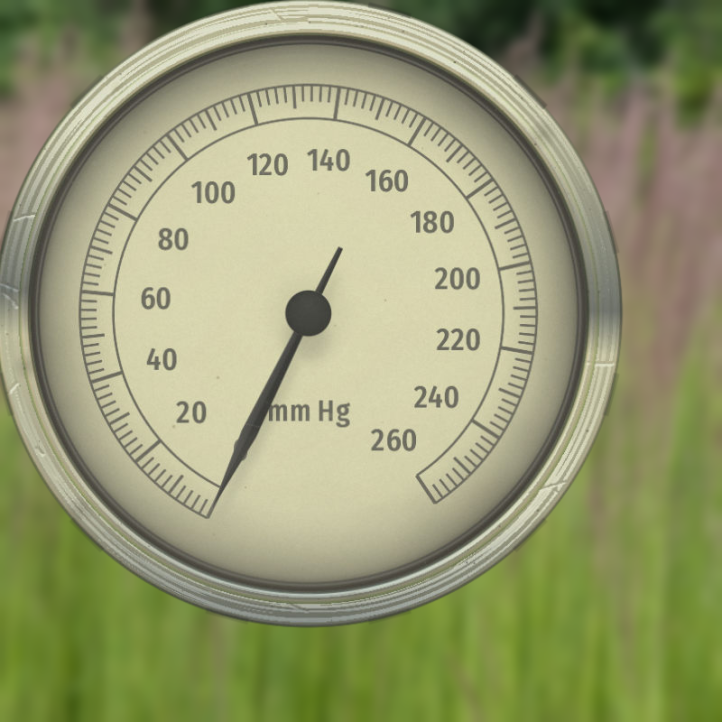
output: 0 mmHg
